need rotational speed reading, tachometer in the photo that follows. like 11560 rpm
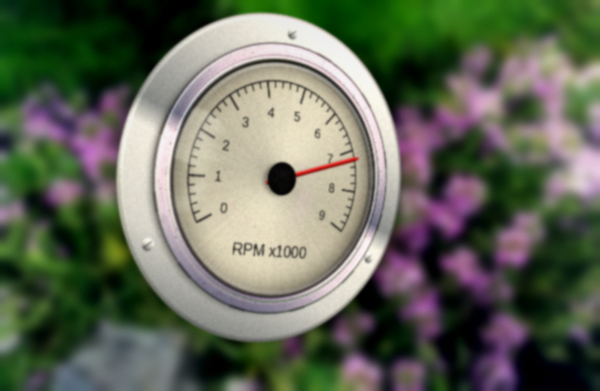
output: 7200 rpm
